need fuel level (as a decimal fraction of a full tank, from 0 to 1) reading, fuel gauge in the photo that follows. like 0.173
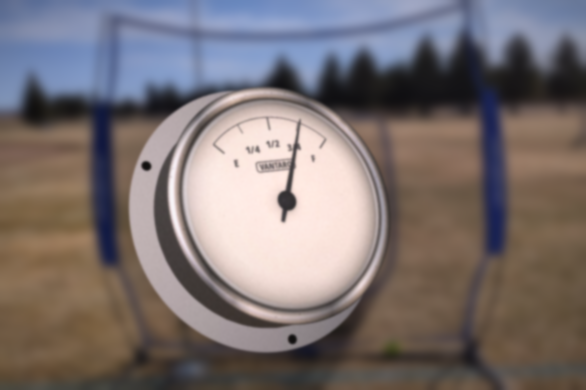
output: 0.75
